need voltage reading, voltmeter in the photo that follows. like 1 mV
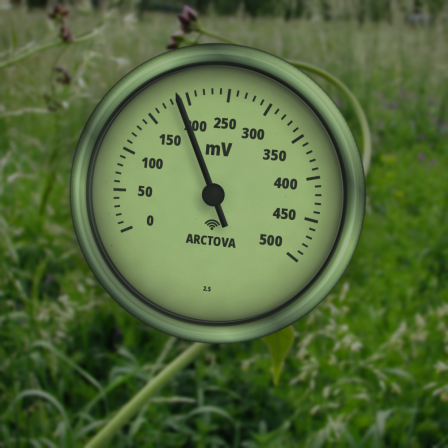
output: 190 mV
